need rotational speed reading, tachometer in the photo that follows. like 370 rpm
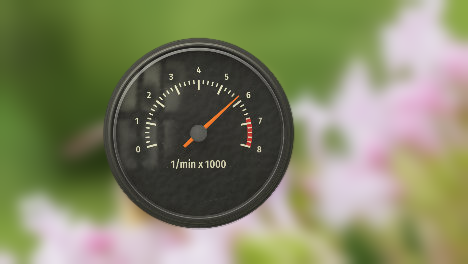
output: 5800 rpm
